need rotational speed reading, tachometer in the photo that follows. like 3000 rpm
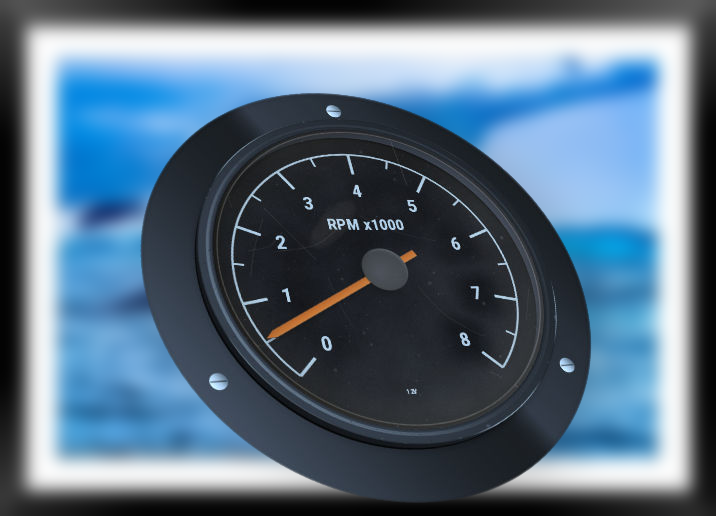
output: 500 rpm
